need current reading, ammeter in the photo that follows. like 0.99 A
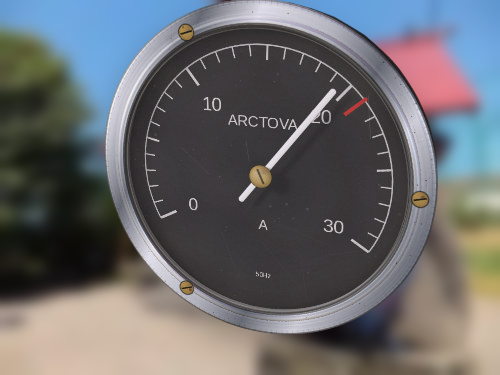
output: 19.5 A
